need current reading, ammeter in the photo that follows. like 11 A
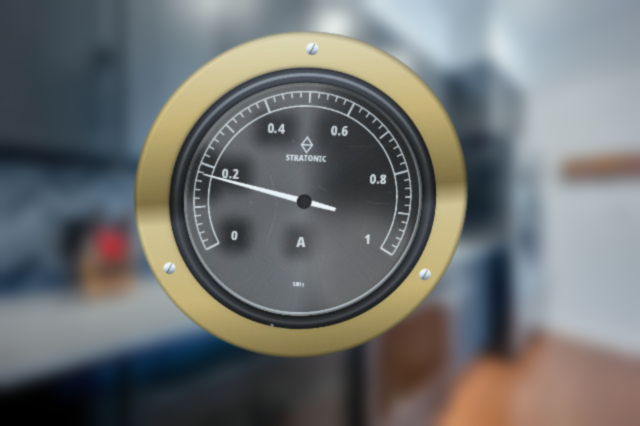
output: 0.18 A
